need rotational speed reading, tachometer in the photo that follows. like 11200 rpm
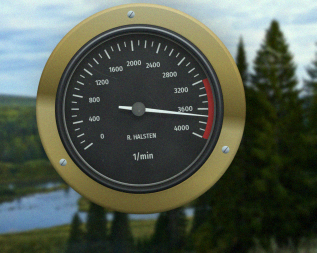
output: 3700 rpm
